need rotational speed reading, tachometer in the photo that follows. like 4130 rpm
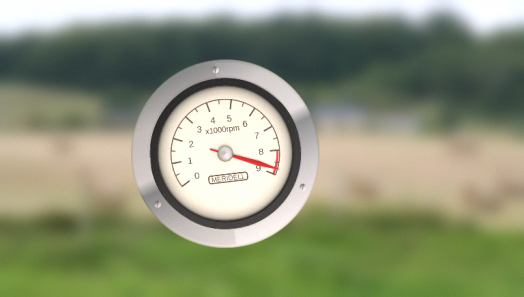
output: 8750 rpm
